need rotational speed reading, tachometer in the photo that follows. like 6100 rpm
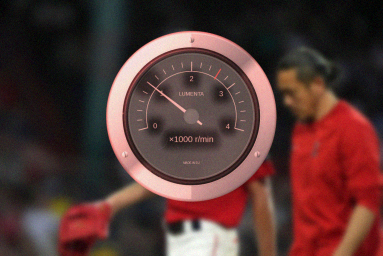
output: 1000 rpm
